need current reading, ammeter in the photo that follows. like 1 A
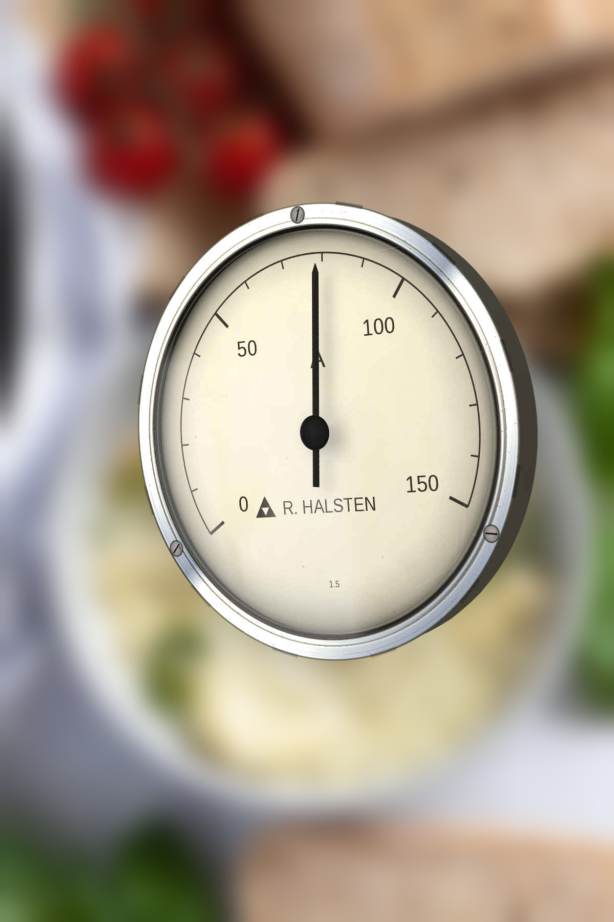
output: 80 A
